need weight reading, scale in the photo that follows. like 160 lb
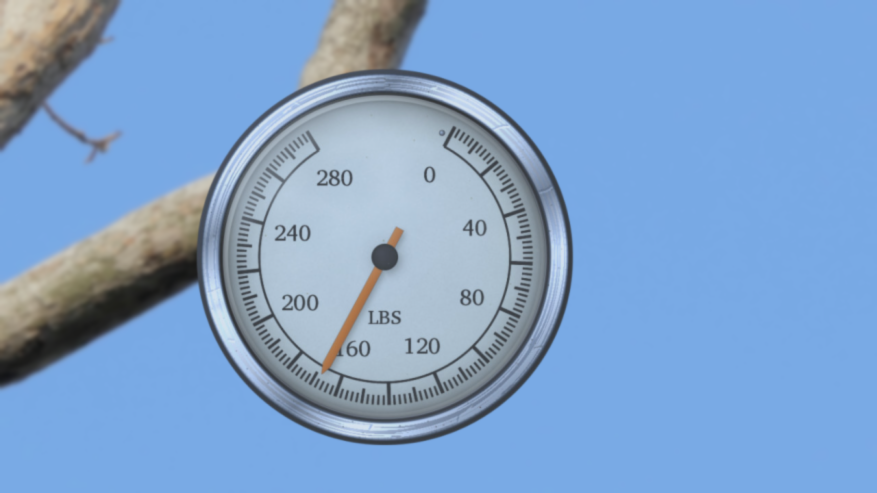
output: 168 lb
